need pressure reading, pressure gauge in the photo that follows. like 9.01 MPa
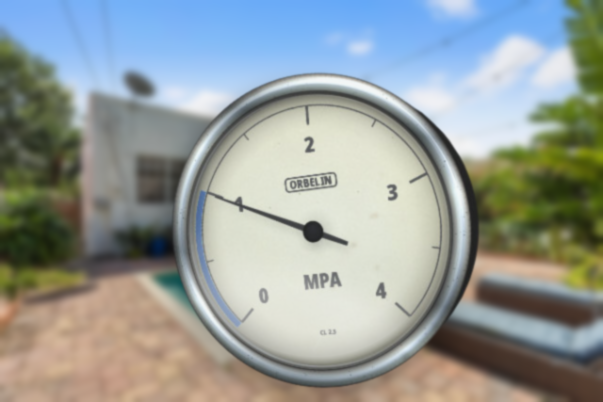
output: 1 MPa
